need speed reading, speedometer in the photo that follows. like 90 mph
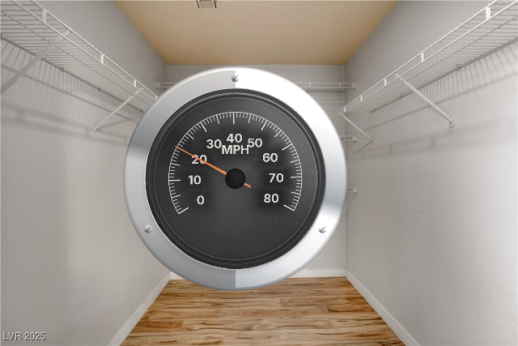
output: 20 mph
